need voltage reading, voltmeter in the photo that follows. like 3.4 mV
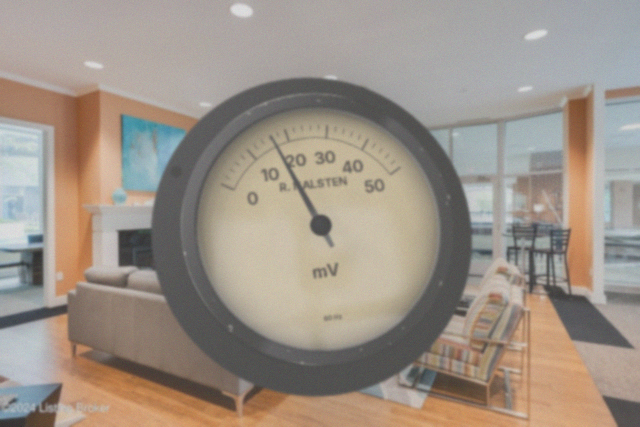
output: 16 mV
